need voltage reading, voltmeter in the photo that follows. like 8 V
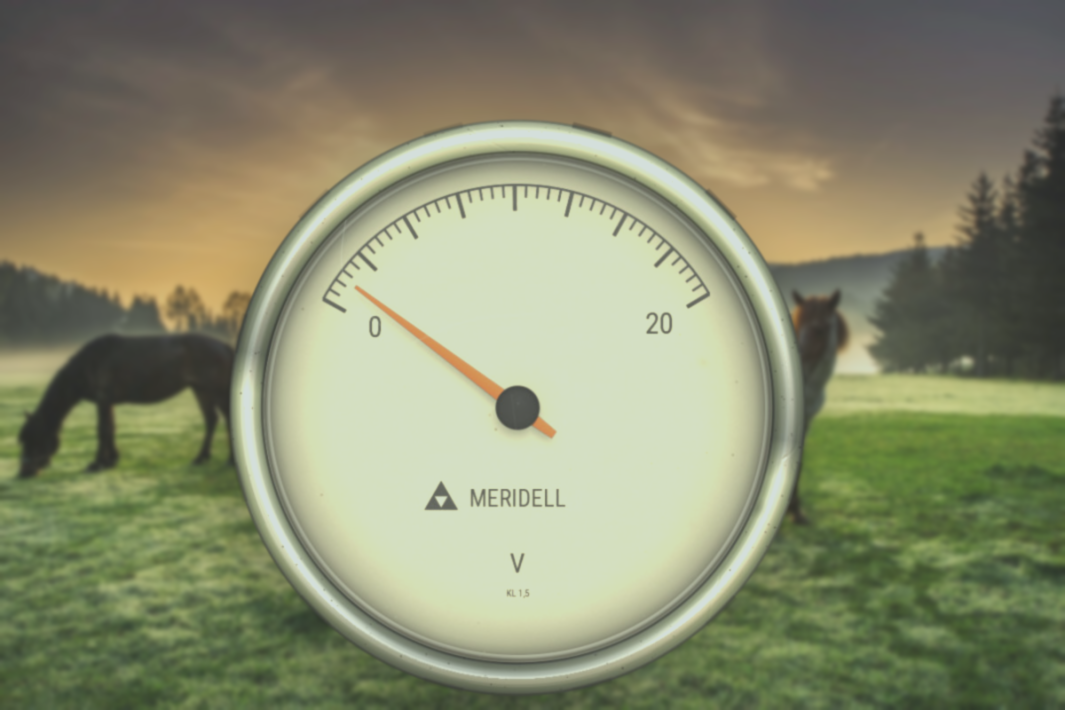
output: 1.25 V
